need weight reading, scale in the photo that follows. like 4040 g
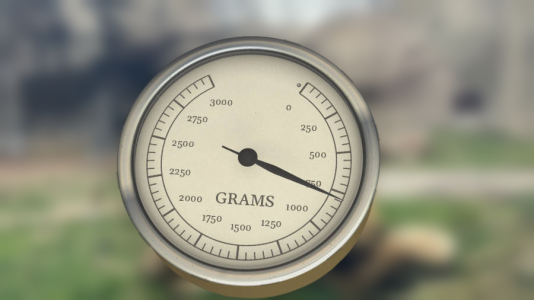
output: 800 g
